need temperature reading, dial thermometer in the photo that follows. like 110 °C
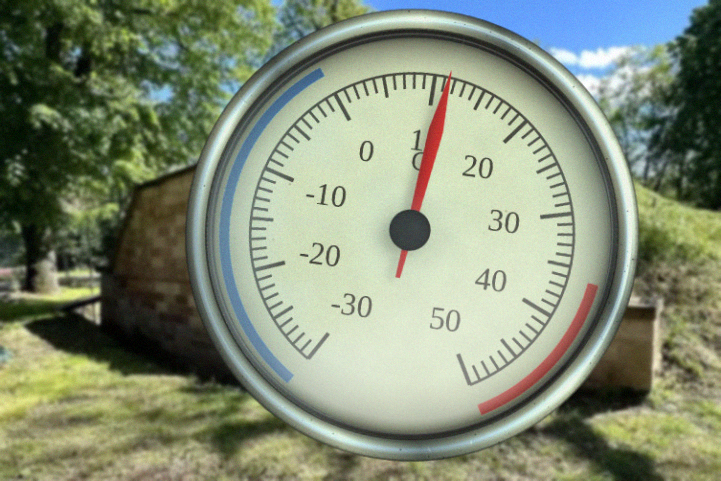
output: 11.5 °C
